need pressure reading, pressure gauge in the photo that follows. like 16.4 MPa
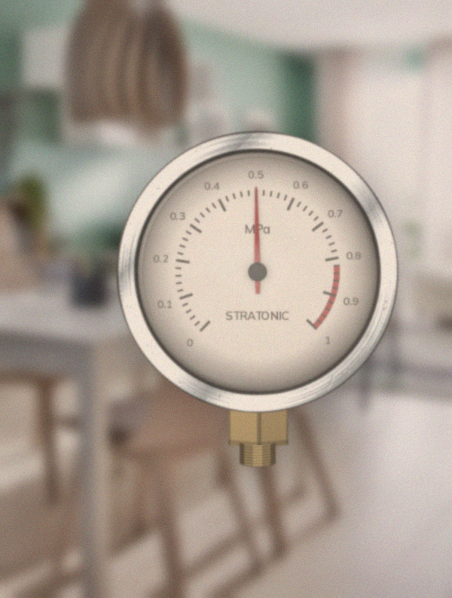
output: 0.5 MPa
